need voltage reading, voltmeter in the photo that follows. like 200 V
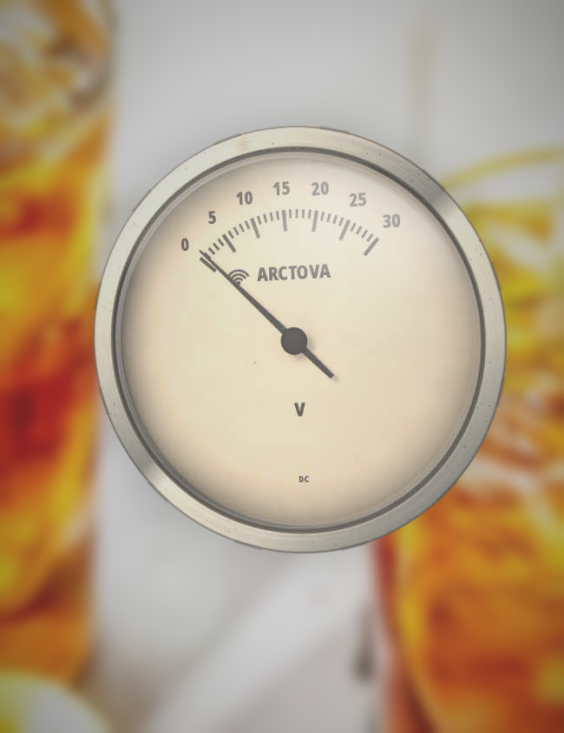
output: 1 V
